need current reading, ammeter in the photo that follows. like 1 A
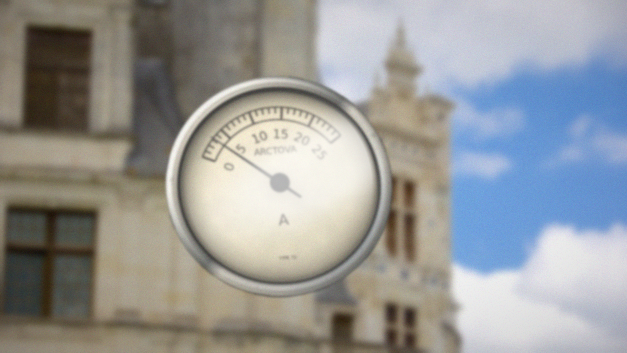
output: 3 A
